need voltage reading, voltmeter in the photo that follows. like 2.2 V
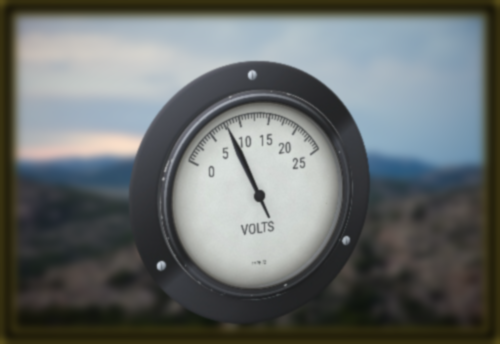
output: 7.5 V
